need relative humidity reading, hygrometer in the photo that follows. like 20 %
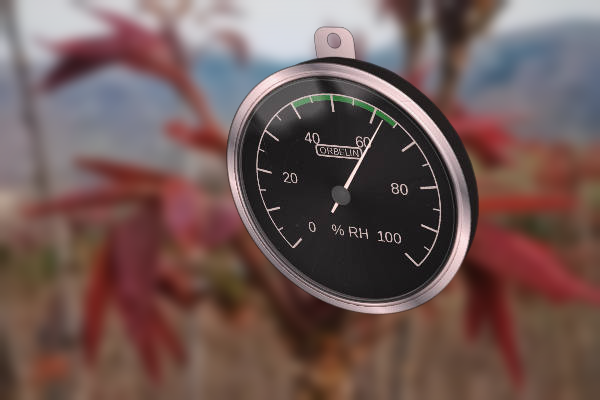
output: 62.5 %
